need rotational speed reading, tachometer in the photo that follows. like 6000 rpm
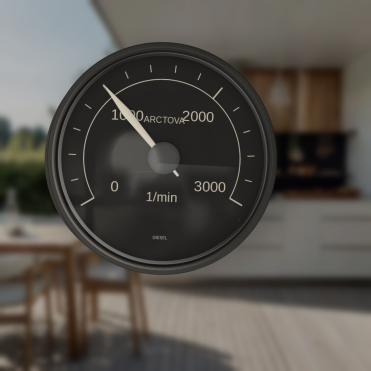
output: 1000 rpm
